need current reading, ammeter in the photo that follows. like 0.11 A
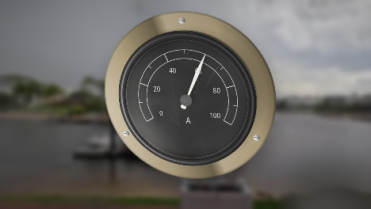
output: 60 A
